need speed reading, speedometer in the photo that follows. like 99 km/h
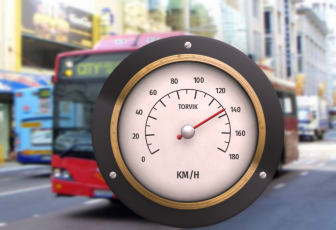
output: 135 km/h
